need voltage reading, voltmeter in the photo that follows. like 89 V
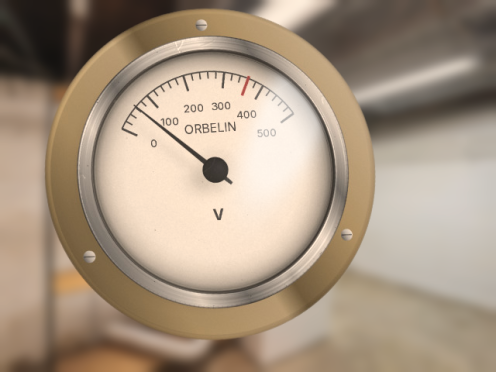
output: 60 V
